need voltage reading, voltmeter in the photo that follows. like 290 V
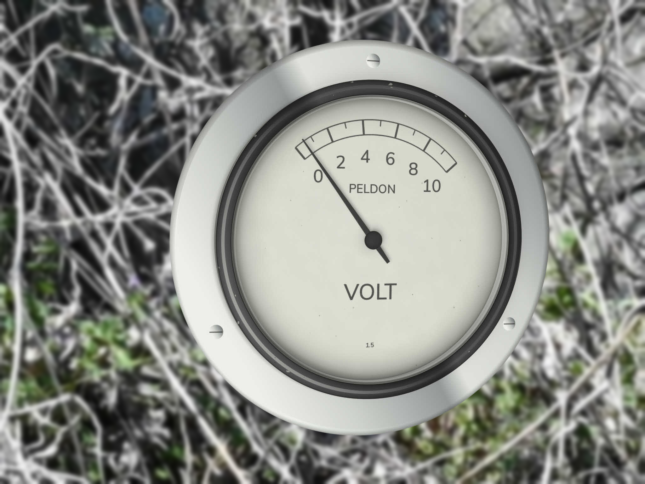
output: 0.5 V
